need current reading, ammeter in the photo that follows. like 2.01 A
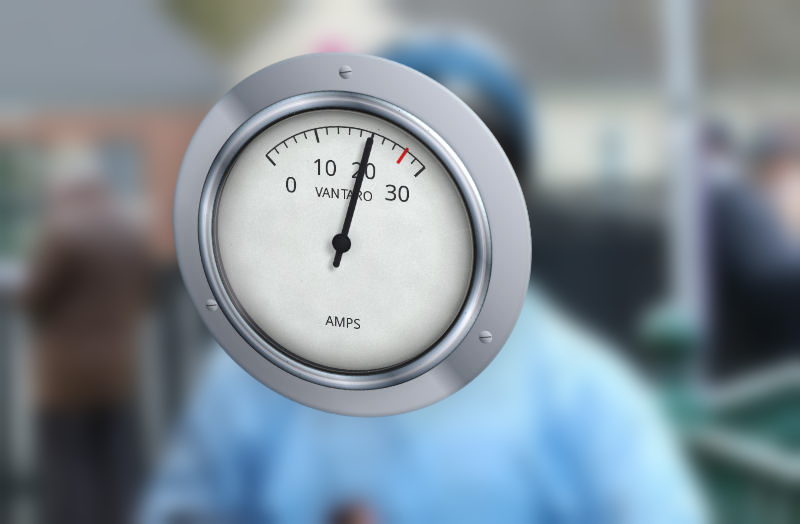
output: 20 A
